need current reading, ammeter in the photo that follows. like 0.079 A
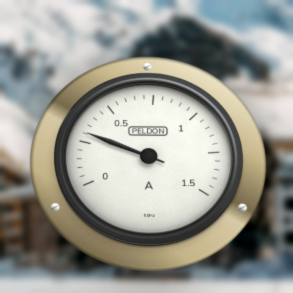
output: 0.3 A
